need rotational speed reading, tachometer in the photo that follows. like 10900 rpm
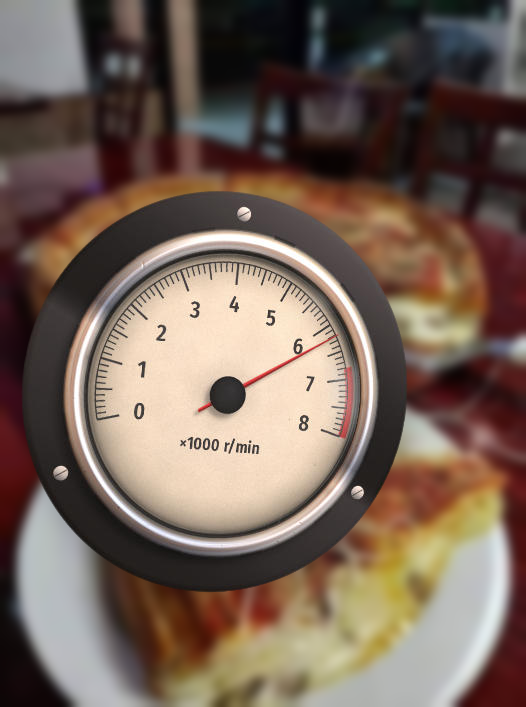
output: 6200 rpm
